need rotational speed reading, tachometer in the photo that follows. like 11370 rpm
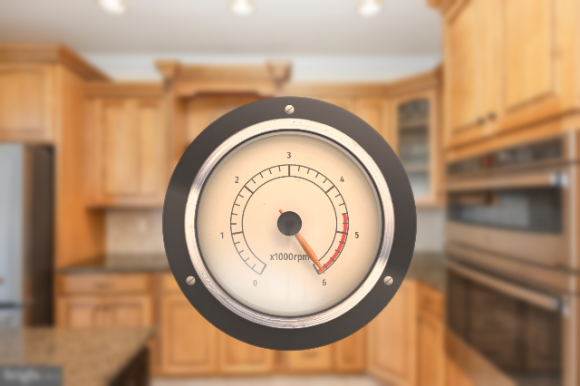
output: 5900 rpm
